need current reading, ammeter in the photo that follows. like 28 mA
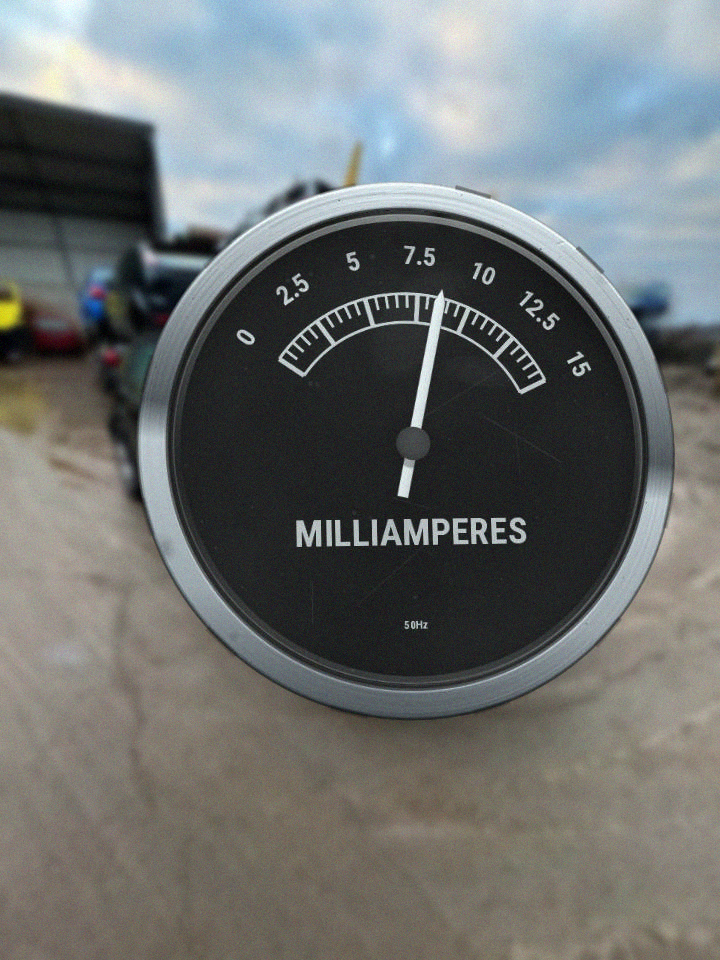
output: 8.5 mA
